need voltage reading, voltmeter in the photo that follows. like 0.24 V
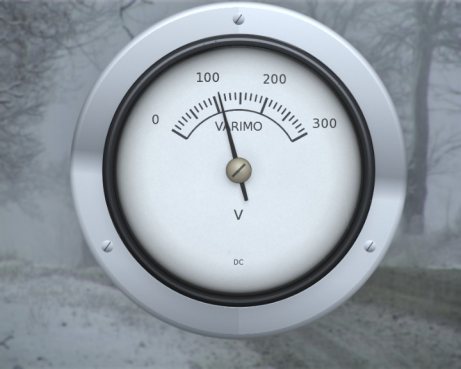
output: 110 V
